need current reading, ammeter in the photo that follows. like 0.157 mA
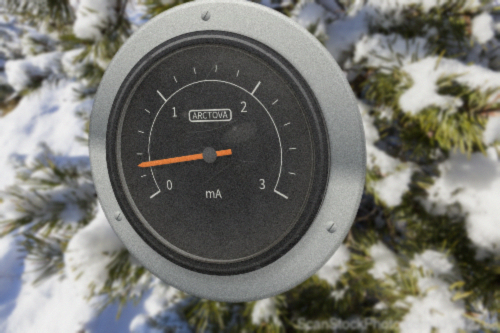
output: 0.3 mA
